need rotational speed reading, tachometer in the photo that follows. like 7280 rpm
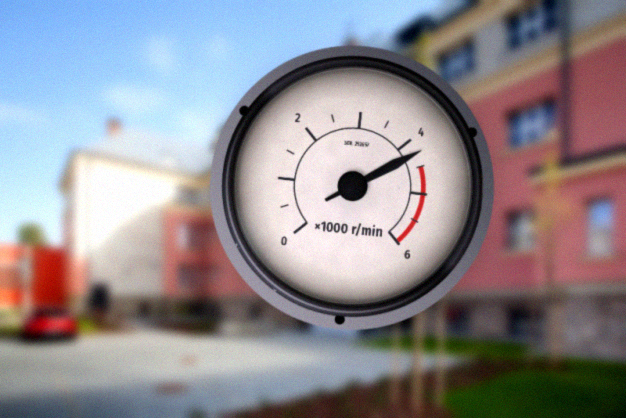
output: 4250 rpm
